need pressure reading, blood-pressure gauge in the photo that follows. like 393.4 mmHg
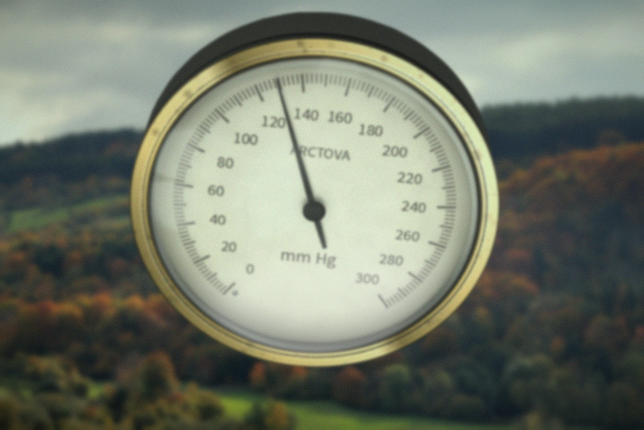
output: 130 mmHg
